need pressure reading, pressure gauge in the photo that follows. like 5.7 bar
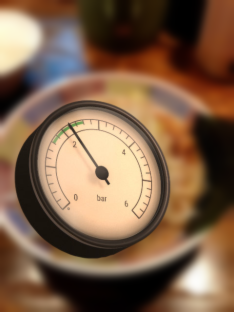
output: 2.2 bar
